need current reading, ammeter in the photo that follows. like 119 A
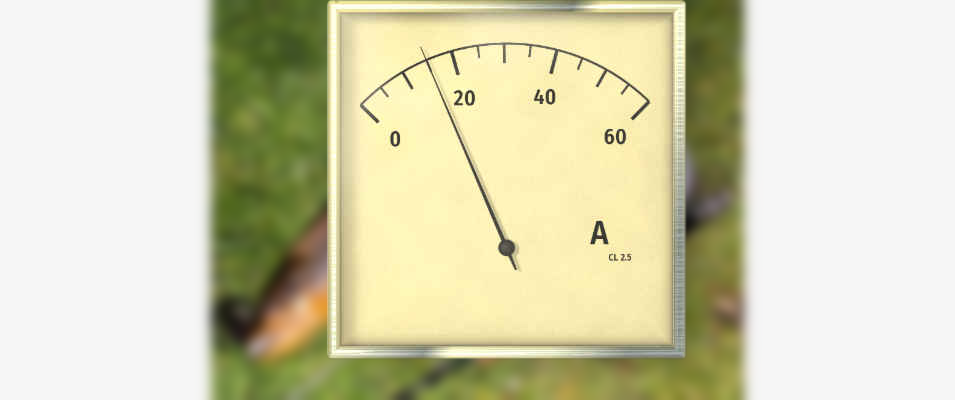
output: 15 A
